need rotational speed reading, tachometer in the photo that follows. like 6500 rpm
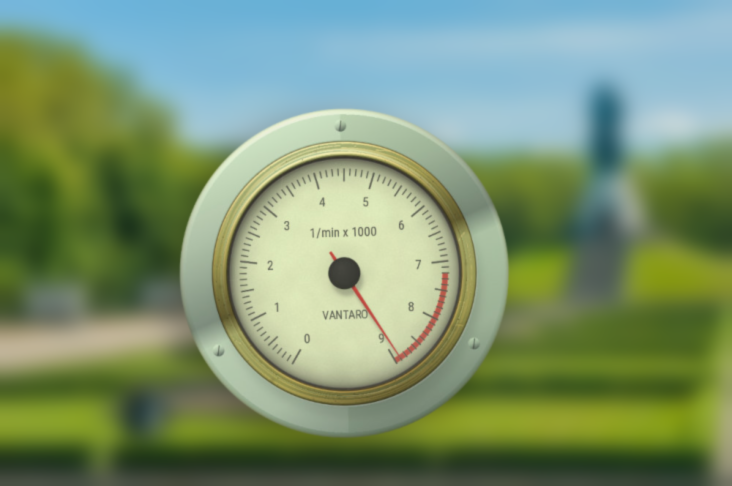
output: 8900 rpm
